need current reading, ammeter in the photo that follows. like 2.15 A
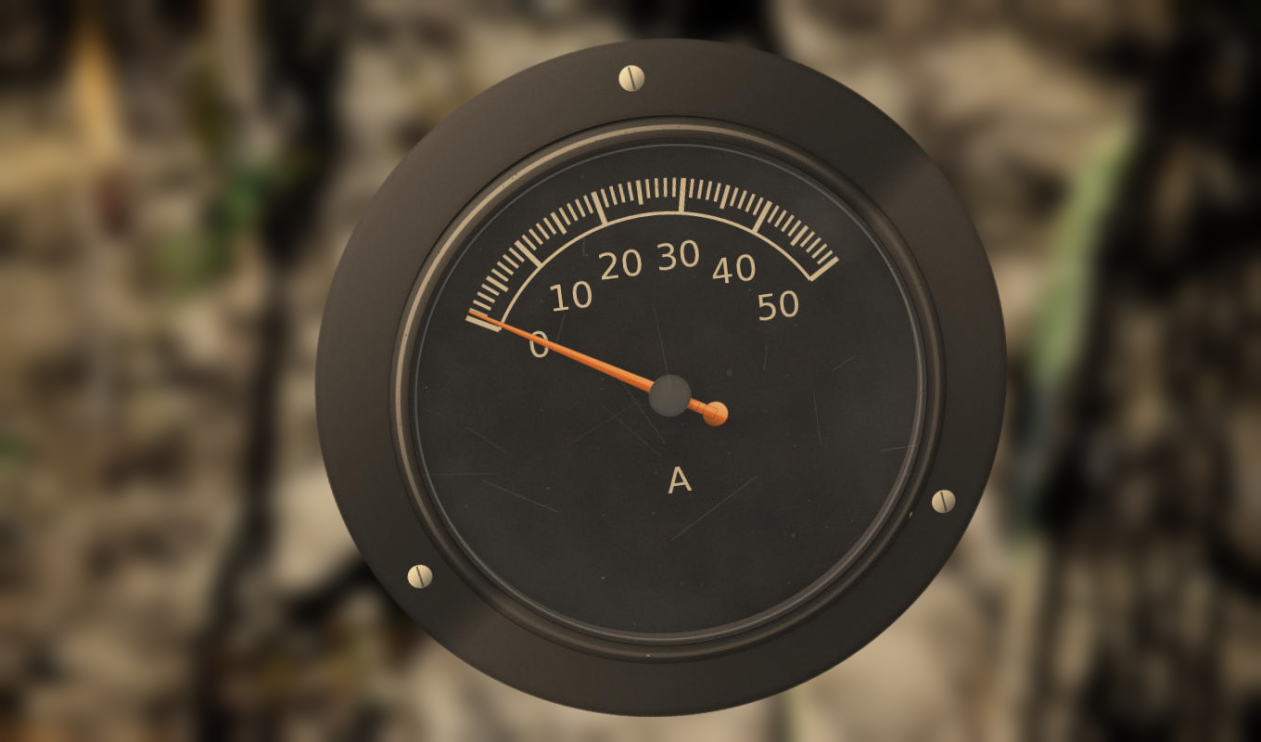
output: 1 A
